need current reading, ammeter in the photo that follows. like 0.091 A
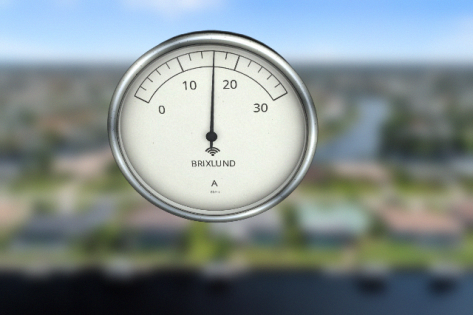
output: 16 A
